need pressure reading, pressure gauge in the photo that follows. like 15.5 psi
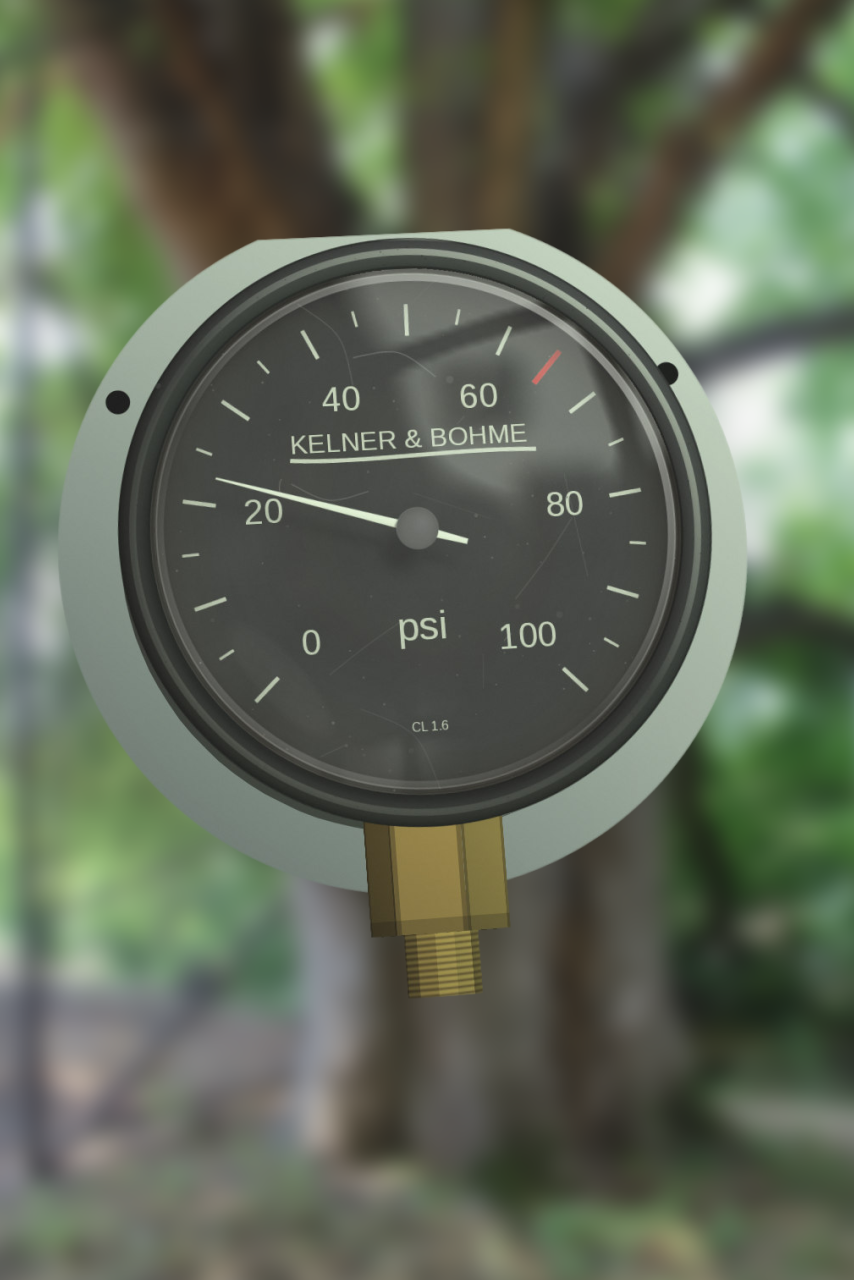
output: 22.5 psi
